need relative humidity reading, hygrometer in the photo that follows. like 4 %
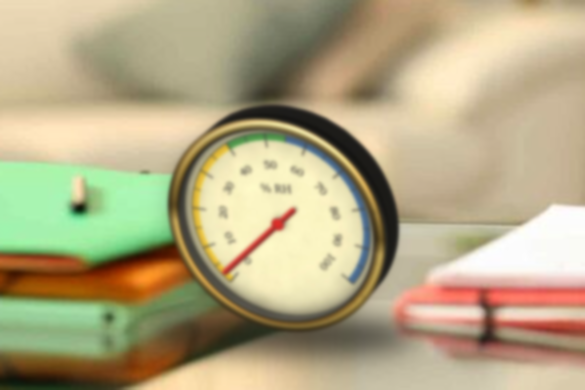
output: 2.5 %
